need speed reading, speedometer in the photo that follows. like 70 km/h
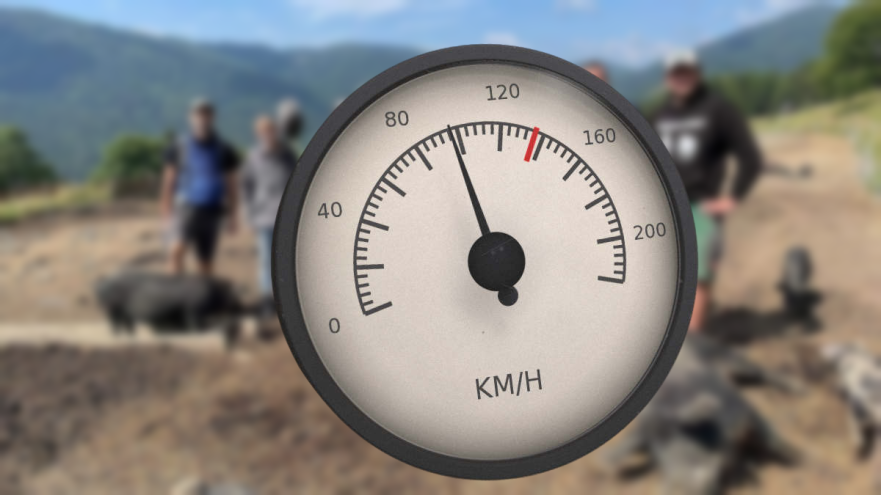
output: 96 km/h
